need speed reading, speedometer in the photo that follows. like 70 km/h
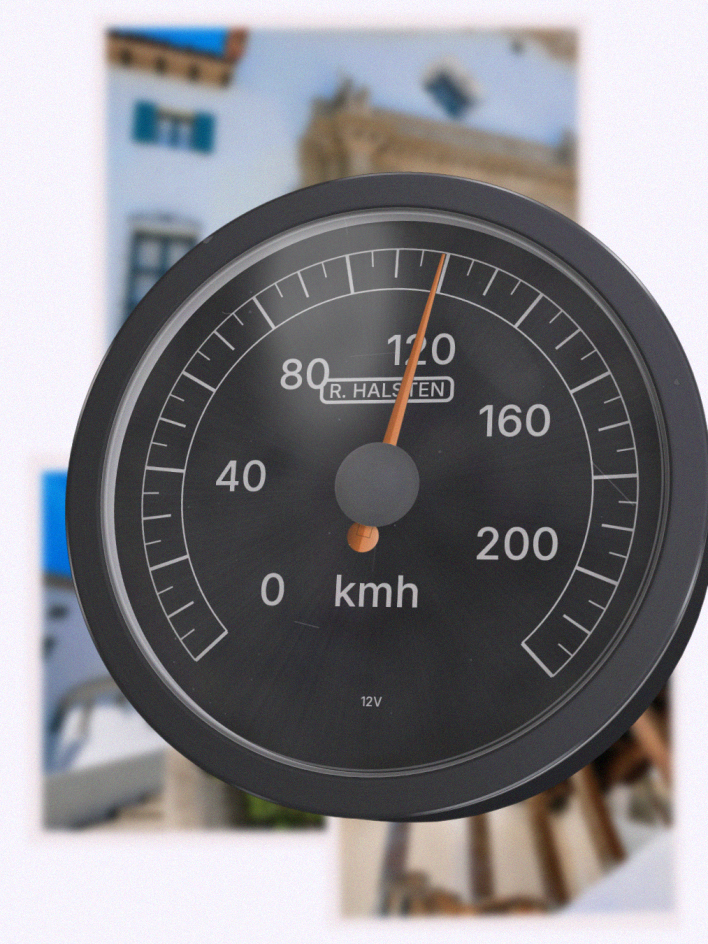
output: 120 km/h
